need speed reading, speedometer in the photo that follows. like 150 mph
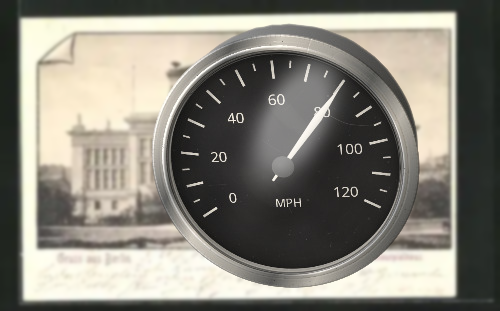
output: 80 mph
